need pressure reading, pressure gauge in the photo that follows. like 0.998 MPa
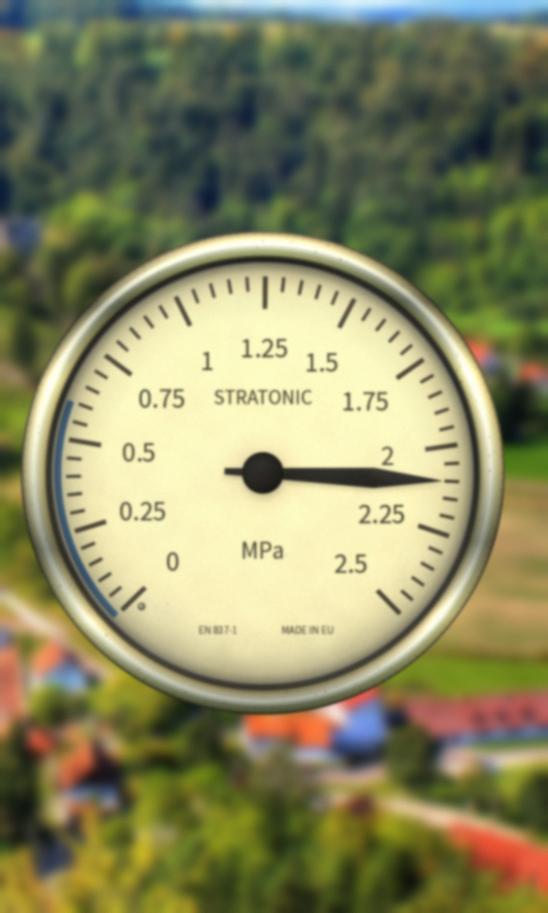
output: 2.1 MPa
